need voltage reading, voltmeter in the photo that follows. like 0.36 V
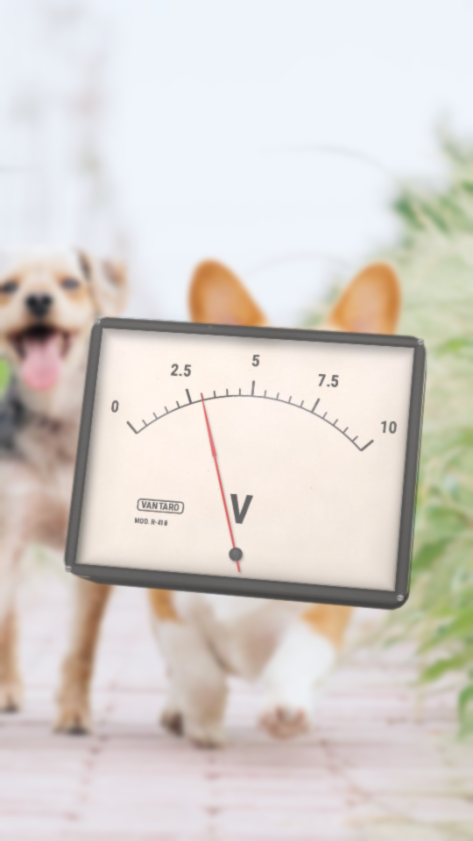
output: 3 V
